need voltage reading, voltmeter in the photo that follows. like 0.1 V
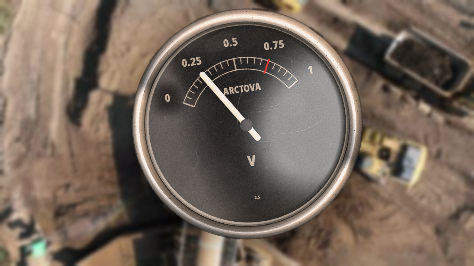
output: 0.25 V
